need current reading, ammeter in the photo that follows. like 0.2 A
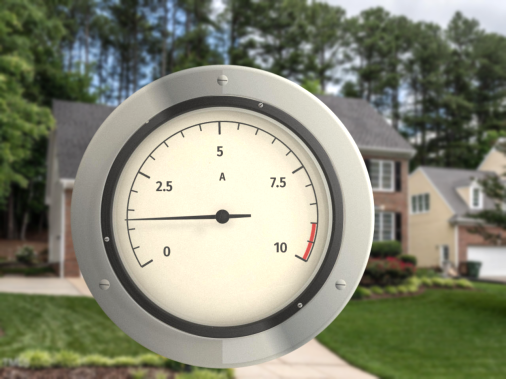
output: 1.25 A
